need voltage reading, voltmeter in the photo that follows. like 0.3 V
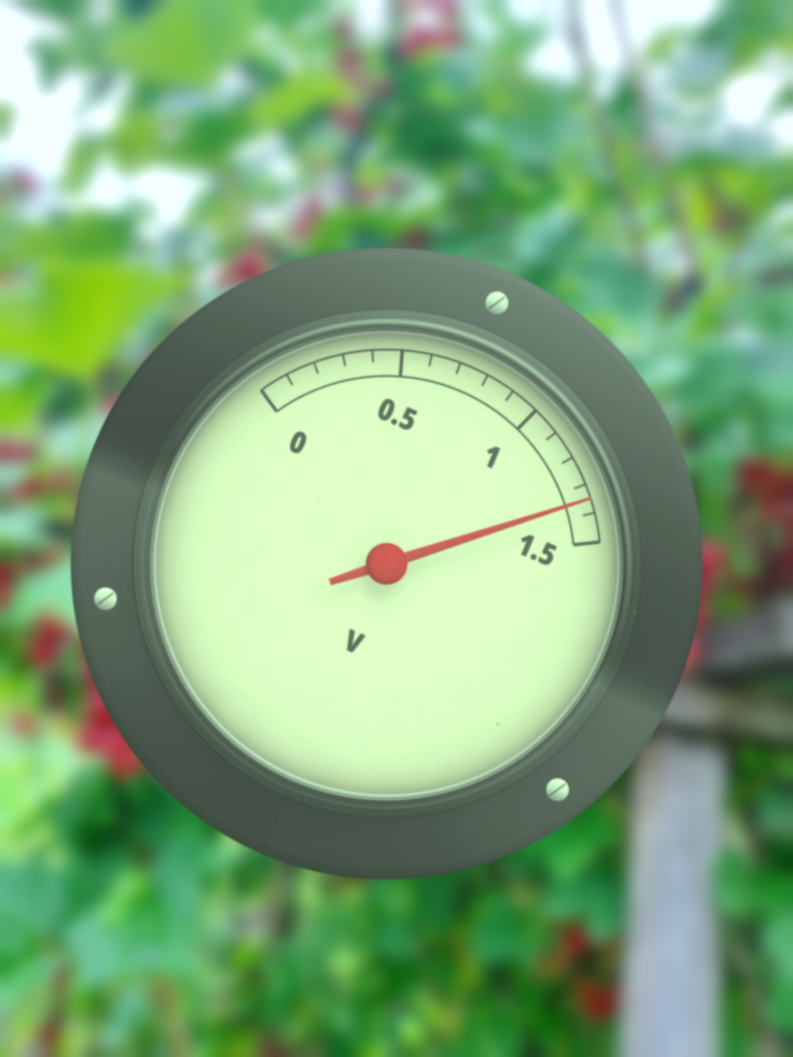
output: 1.35 V
